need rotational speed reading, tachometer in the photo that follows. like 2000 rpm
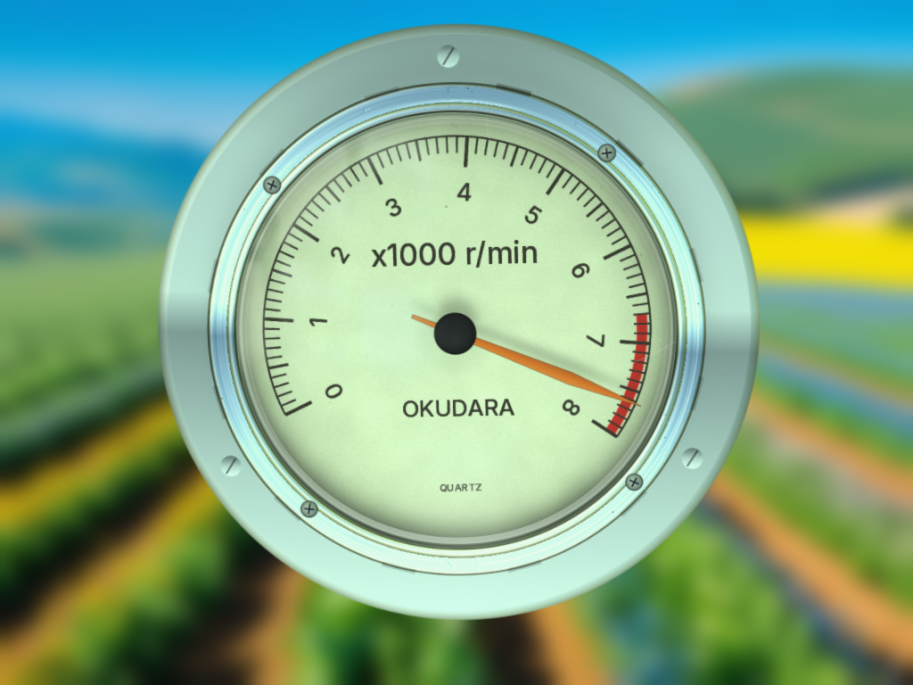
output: 7600 rpm
